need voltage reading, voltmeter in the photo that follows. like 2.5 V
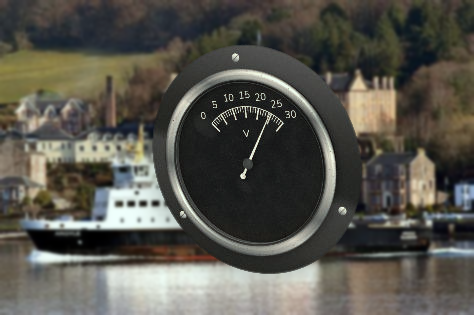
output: 25 V
